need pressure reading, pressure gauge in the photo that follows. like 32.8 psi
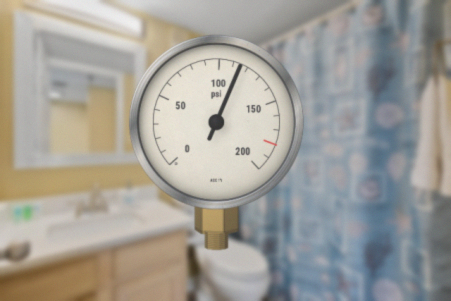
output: 115 psi
